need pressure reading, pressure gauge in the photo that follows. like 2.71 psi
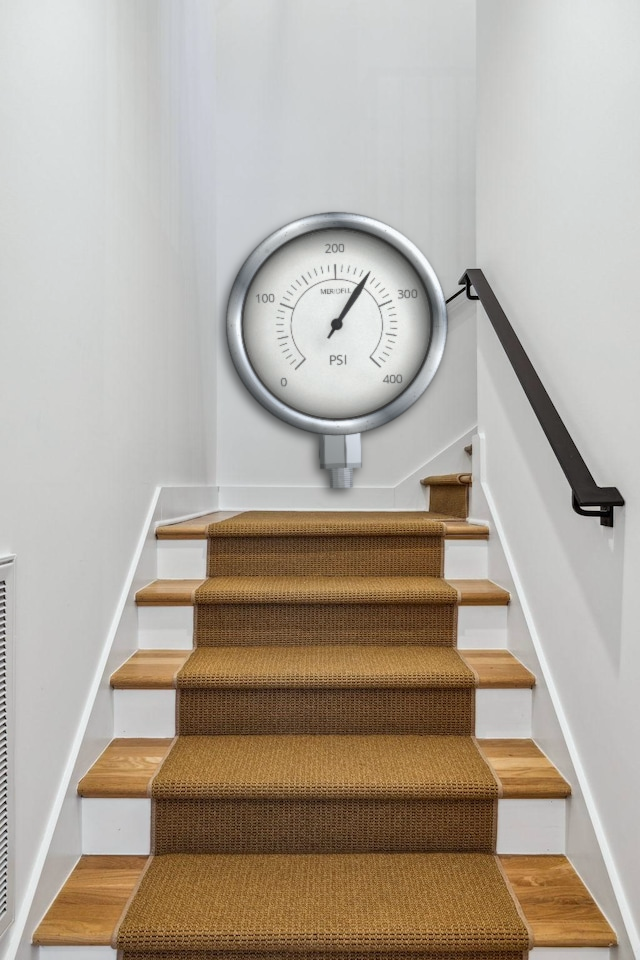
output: 250 psi
